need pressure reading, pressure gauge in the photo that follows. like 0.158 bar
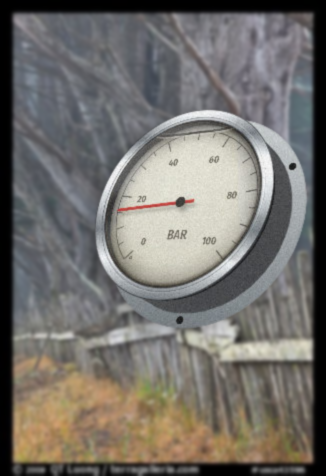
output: 15 bar
